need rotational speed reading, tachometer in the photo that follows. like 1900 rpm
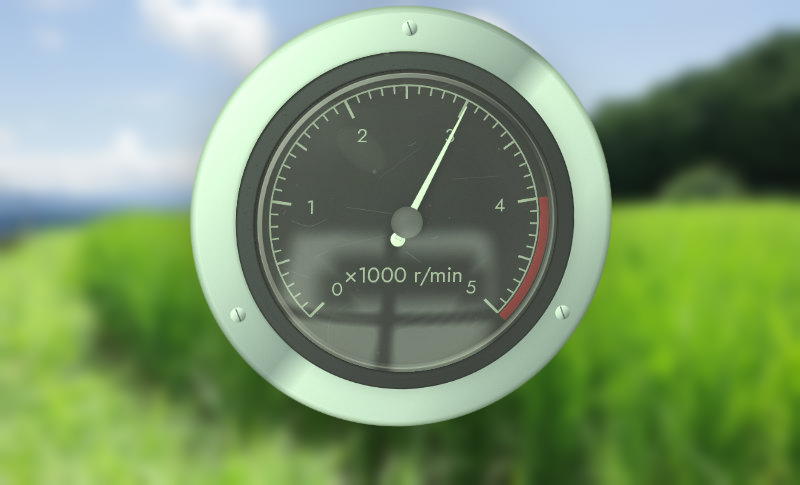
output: 3000 rpm
